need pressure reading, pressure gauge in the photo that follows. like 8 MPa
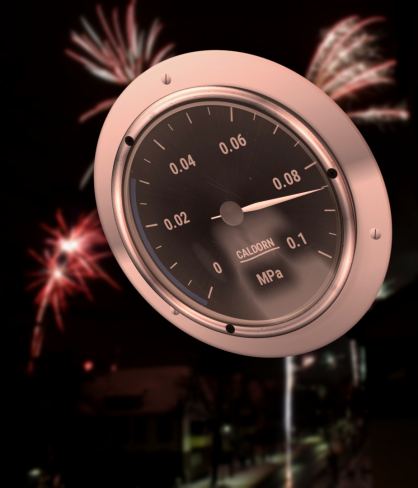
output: 0.085 MPa
